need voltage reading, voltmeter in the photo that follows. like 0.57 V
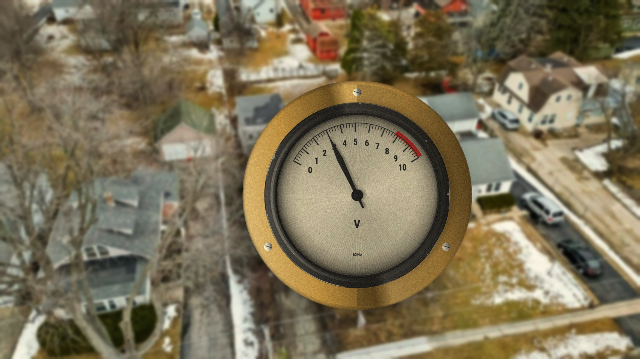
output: 3 V
